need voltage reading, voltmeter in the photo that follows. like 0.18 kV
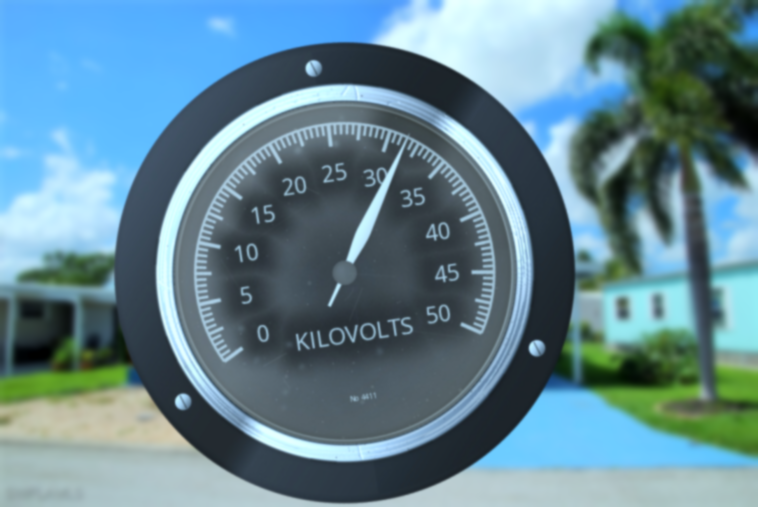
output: 31.5 kV
